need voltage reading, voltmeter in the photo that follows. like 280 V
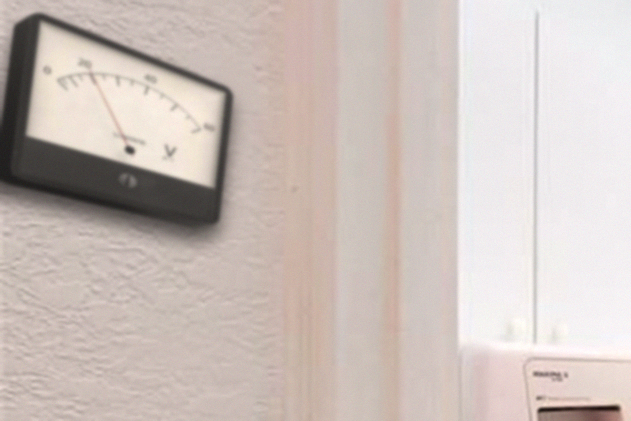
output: 20 V
